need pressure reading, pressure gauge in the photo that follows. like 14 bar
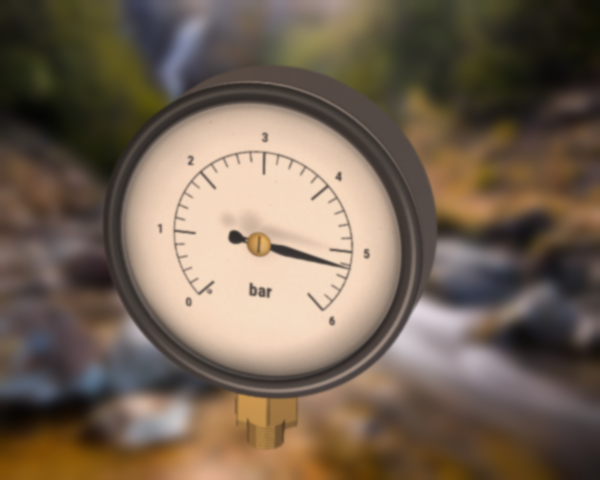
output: 5.2 bar
